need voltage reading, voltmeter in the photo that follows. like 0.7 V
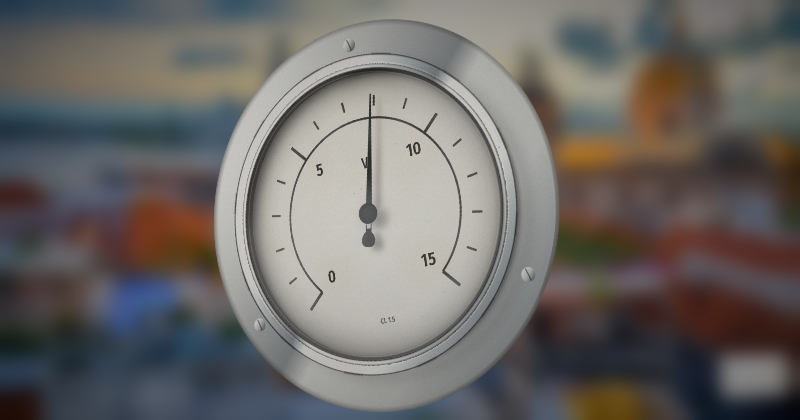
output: 8 V
